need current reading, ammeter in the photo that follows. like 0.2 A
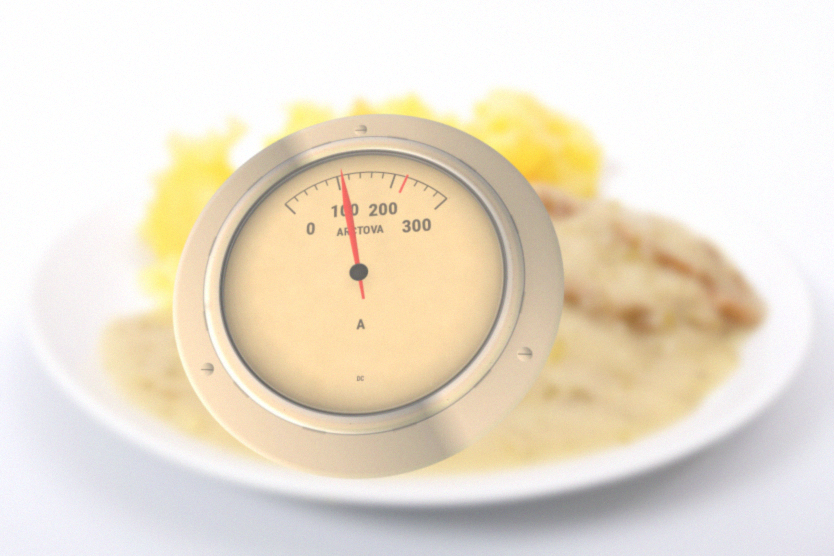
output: 110 A
